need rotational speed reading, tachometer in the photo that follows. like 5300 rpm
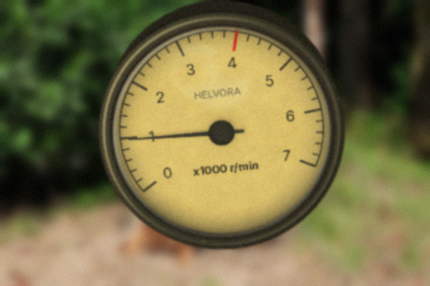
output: 1000 rpm
